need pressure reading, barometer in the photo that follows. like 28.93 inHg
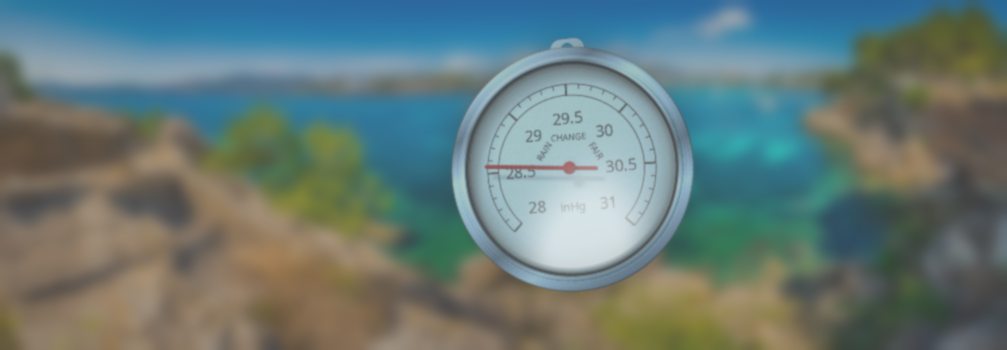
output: 28.55 inHg
